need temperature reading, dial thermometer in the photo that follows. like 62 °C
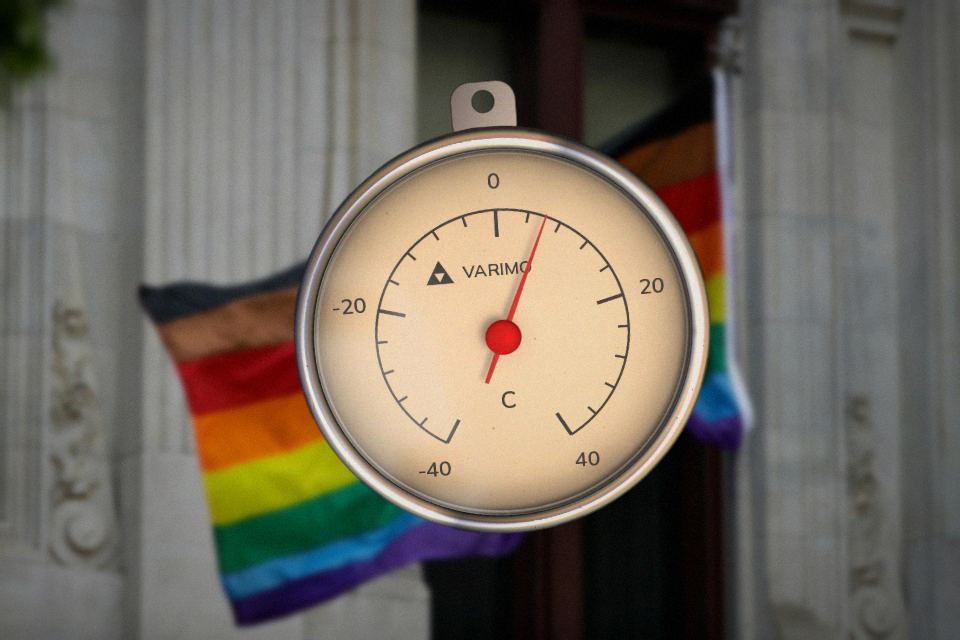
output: 6 °C
